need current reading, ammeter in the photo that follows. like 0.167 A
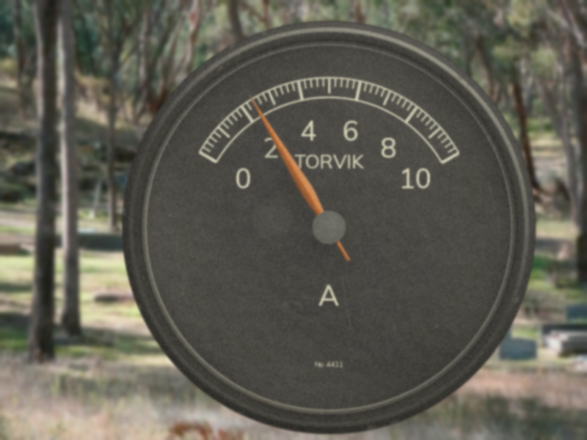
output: 2.4 A
